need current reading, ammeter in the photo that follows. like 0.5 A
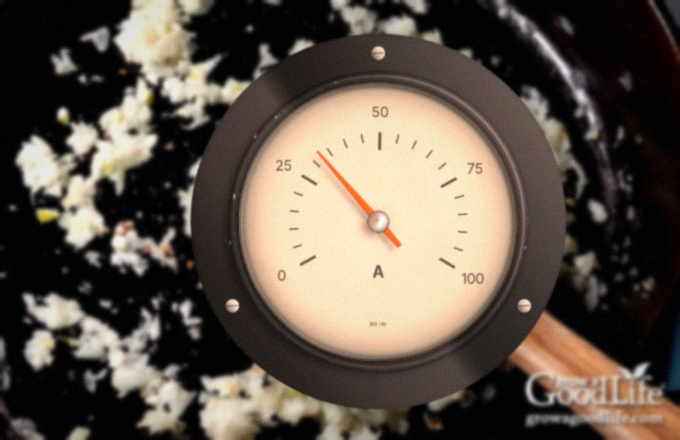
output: 32.5 A
